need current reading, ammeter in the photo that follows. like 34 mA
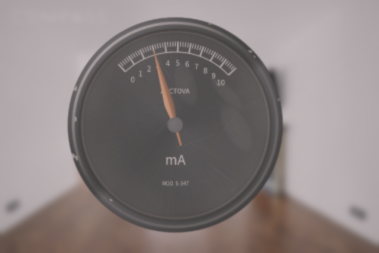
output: 3 mA
